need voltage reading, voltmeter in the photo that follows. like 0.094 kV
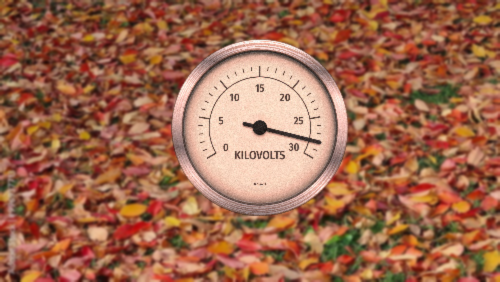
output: 28 kV
